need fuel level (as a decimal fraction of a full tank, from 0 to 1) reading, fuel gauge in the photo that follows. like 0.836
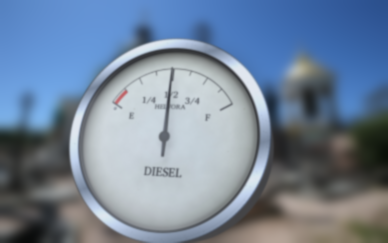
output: 0.5
